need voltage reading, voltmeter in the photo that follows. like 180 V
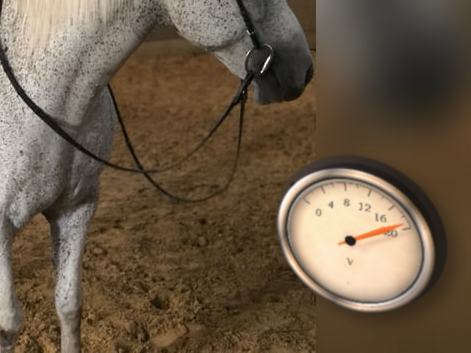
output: 19 V
